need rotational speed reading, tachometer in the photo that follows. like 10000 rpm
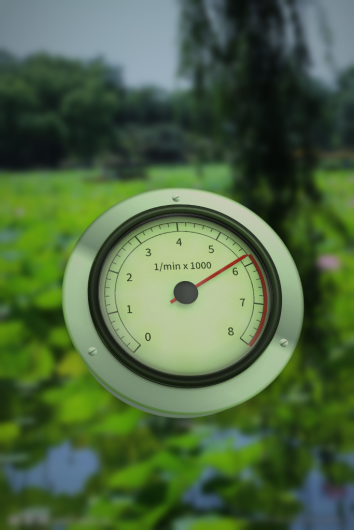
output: 5800 rpm
